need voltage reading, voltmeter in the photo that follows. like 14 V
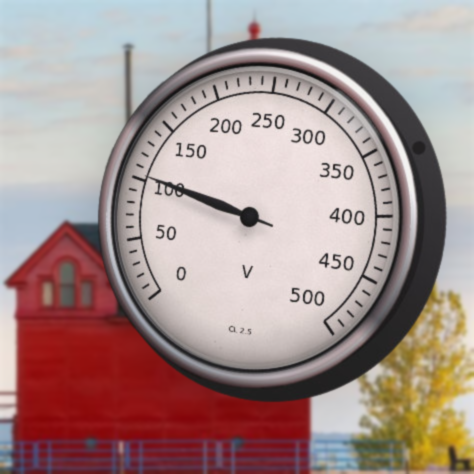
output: 105 V
